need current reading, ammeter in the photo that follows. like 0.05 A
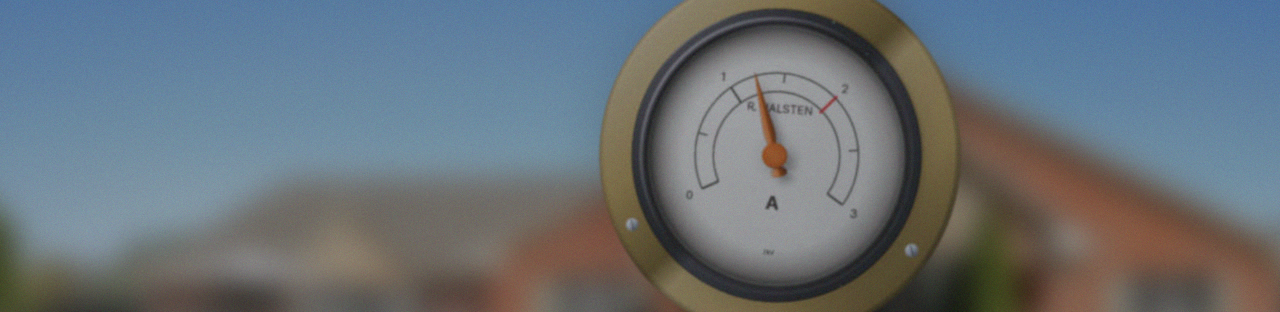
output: 1.25 A
